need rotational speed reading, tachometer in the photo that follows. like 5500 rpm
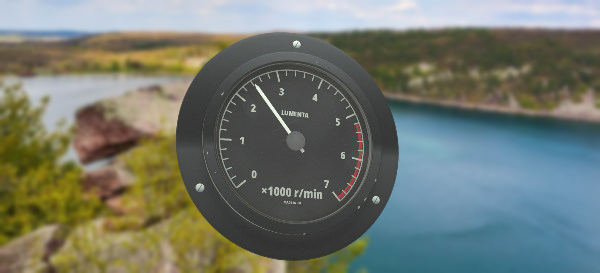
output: 2400 rpm
